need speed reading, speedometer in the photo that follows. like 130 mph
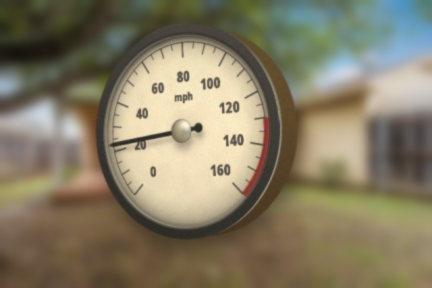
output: 22.5 mph
